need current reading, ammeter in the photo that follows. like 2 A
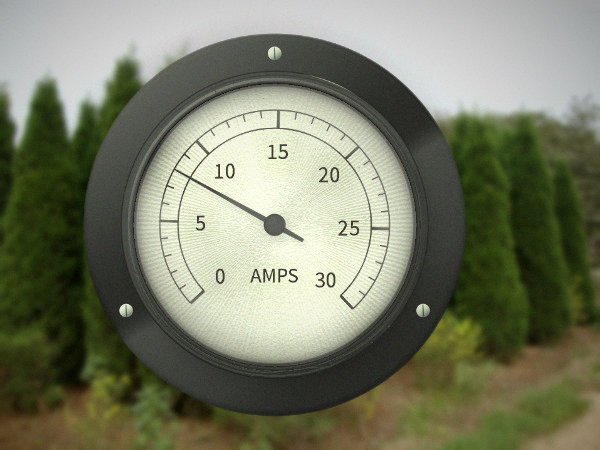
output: 8 A
